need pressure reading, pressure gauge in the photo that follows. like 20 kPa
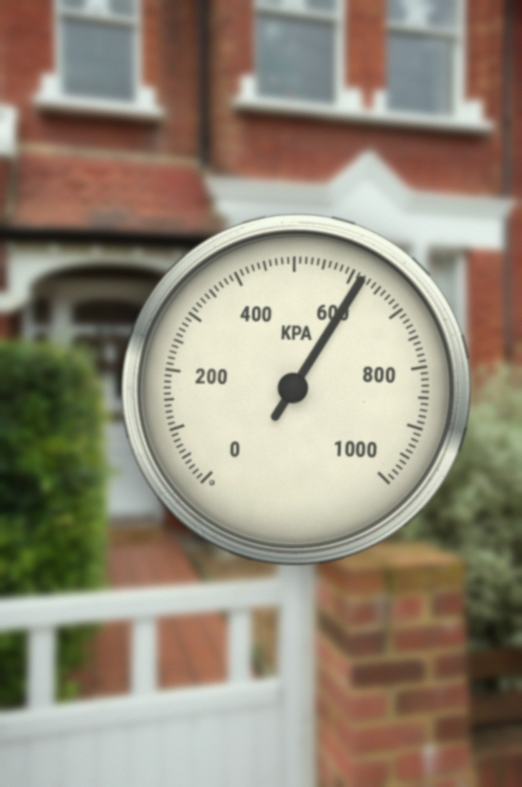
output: 620 kPa
